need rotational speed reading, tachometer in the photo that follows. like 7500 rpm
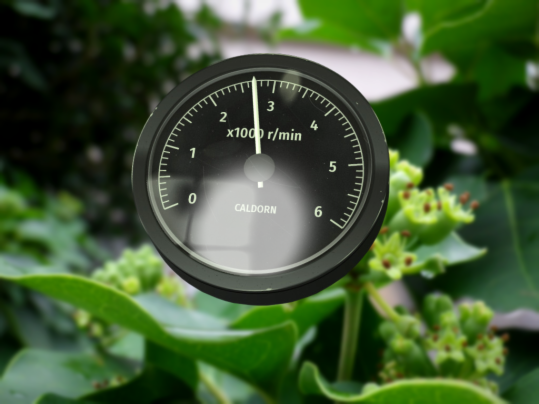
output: 2700 rpm
